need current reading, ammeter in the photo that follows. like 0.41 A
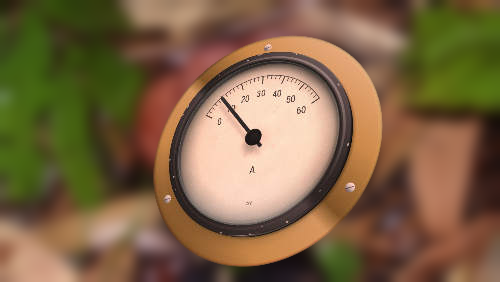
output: 10 A
